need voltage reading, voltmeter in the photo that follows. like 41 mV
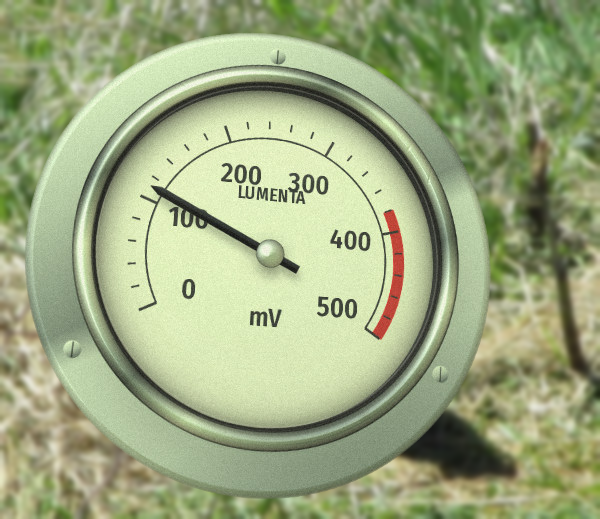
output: 110 mV
